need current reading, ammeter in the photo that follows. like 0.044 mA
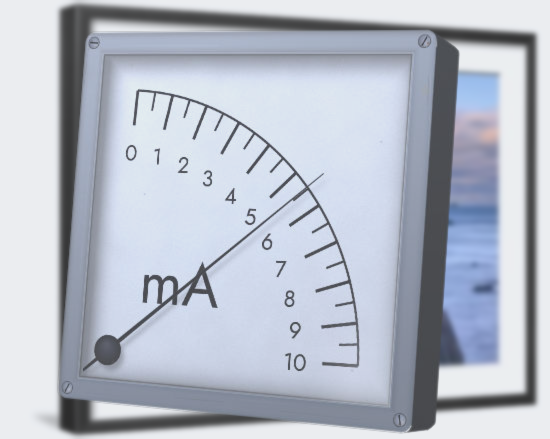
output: 5.5 mA
